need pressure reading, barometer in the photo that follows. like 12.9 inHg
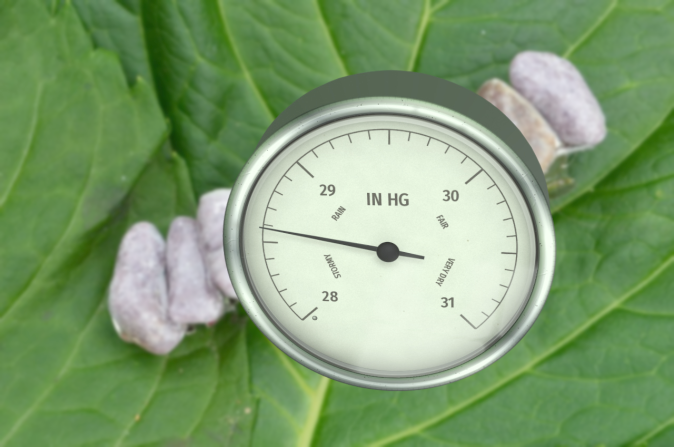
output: 28.6 inHg
